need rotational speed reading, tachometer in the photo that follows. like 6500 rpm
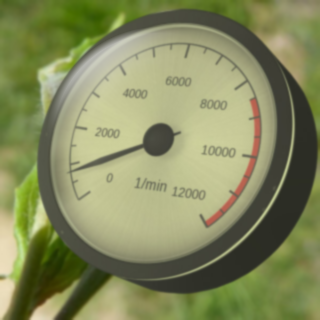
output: 750 rpm
